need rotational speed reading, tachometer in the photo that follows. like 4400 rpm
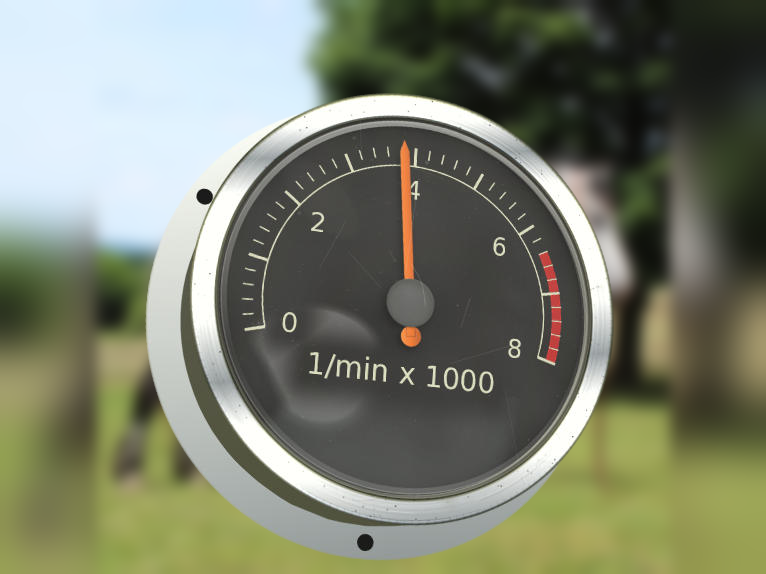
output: 3800 rpm
